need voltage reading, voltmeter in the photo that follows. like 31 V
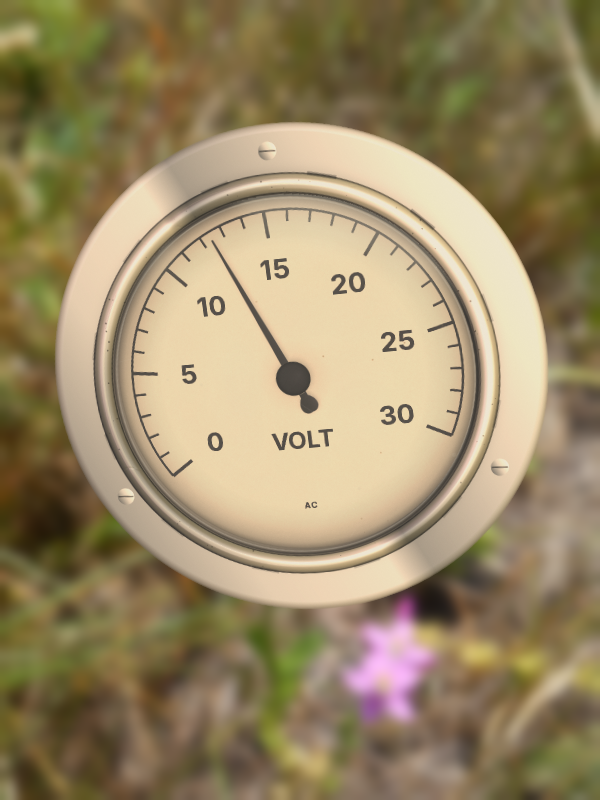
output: 12.5 V
